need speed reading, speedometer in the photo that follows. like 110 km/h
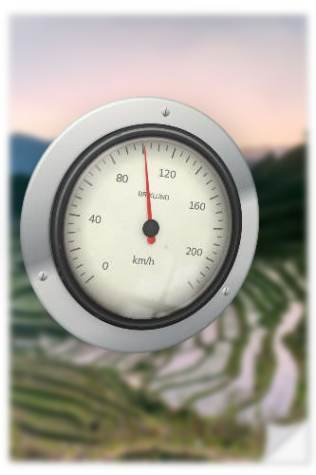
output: 100 km/h
